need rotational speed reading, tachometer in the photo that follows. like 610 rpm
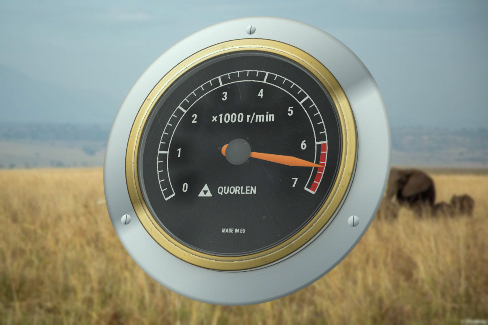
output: 6500 rpm
